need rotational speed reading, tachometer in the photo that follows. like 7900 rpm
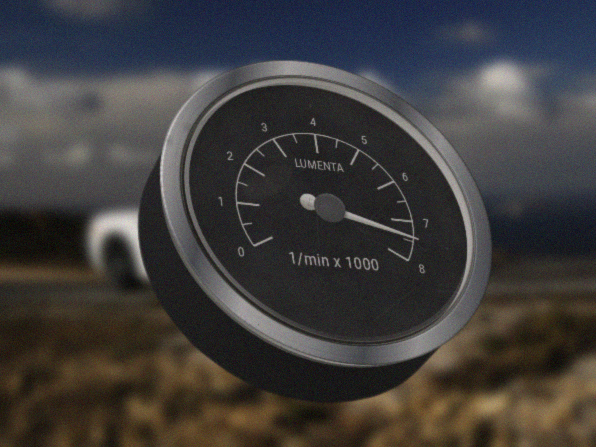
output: 7500 rpm
